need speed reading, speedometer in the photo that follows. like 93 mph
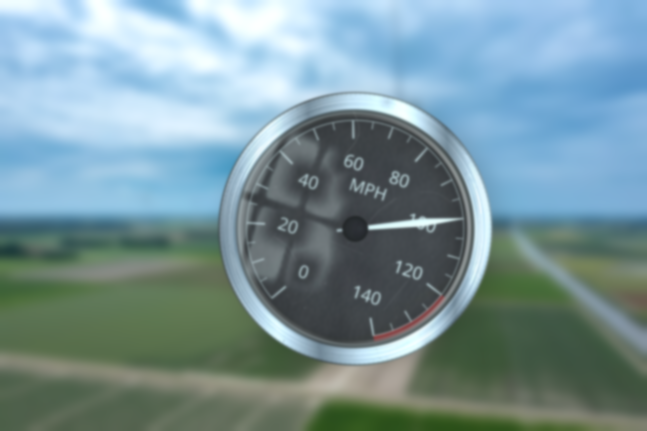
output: 100 mph
